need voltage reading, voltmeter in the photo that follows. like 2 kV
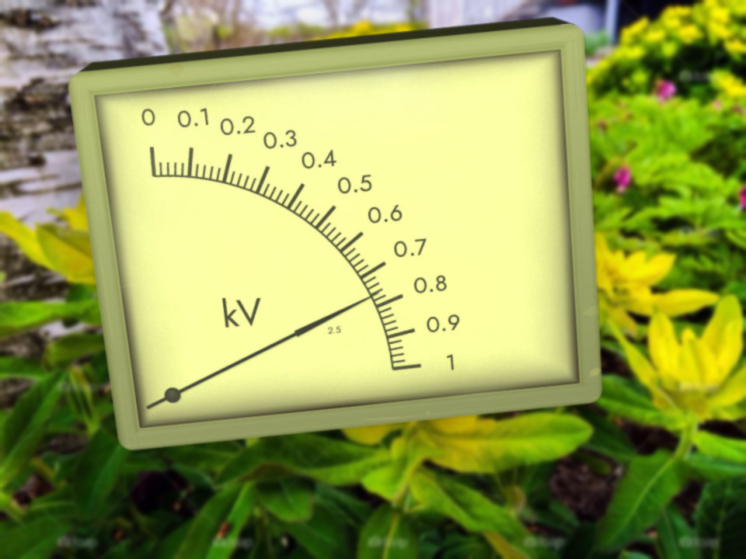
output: 0.76 kV
